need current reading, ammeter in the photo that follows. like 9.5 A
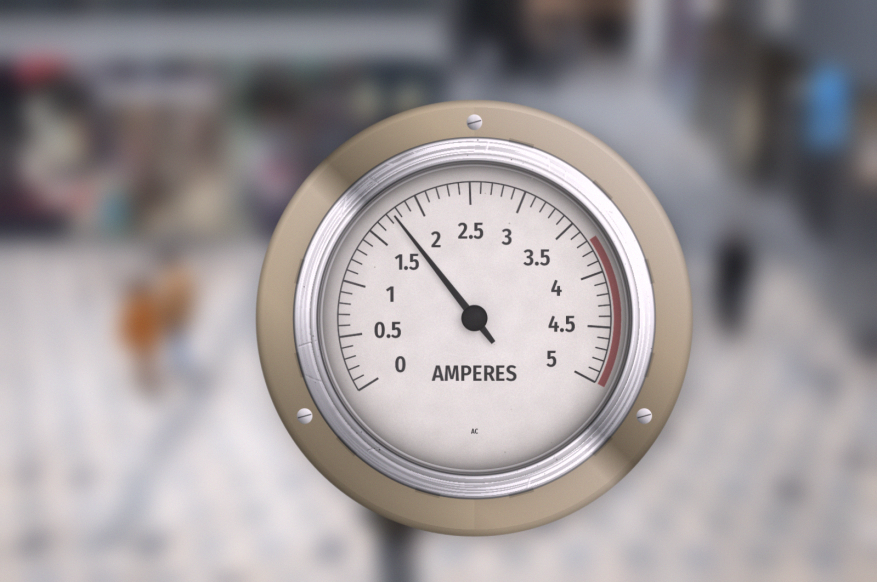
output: 1.75 A
